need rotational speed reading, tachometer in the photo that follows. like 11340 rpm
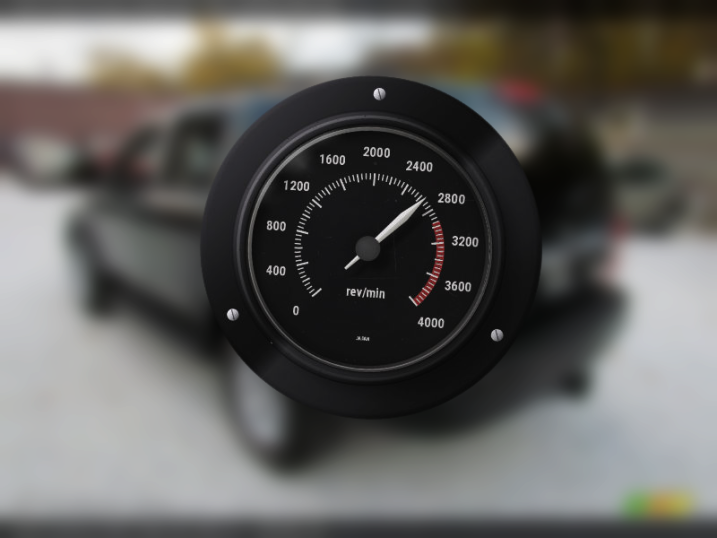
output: 2650 rpm
